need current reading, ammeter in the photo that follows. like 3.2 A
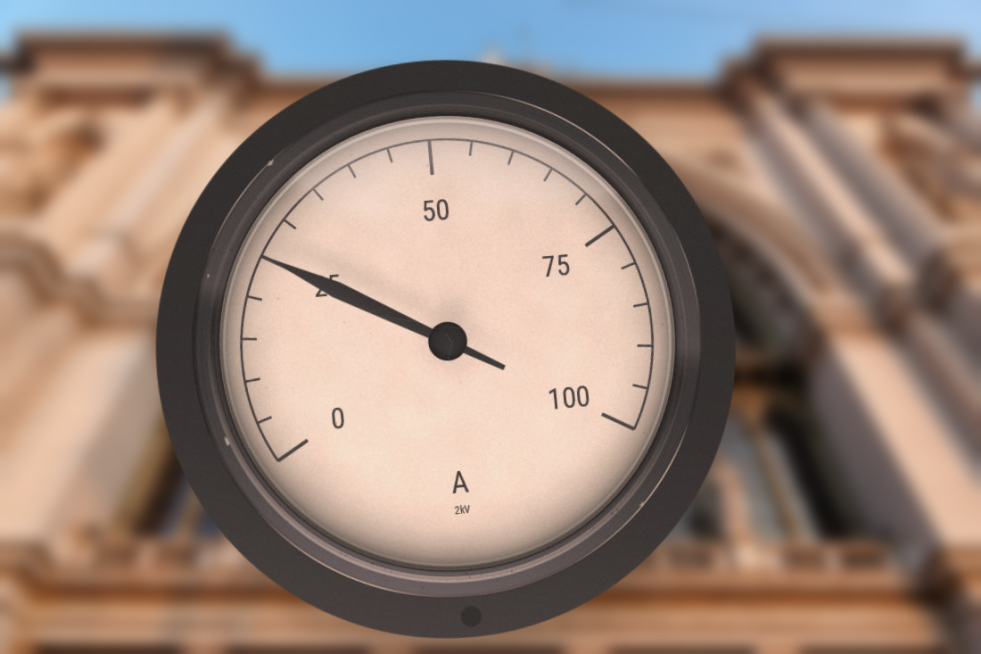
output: 25 A
